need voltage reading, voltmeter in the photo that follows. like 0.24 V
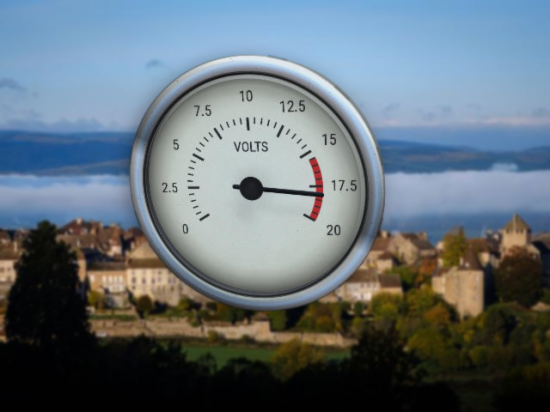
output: 18 V
